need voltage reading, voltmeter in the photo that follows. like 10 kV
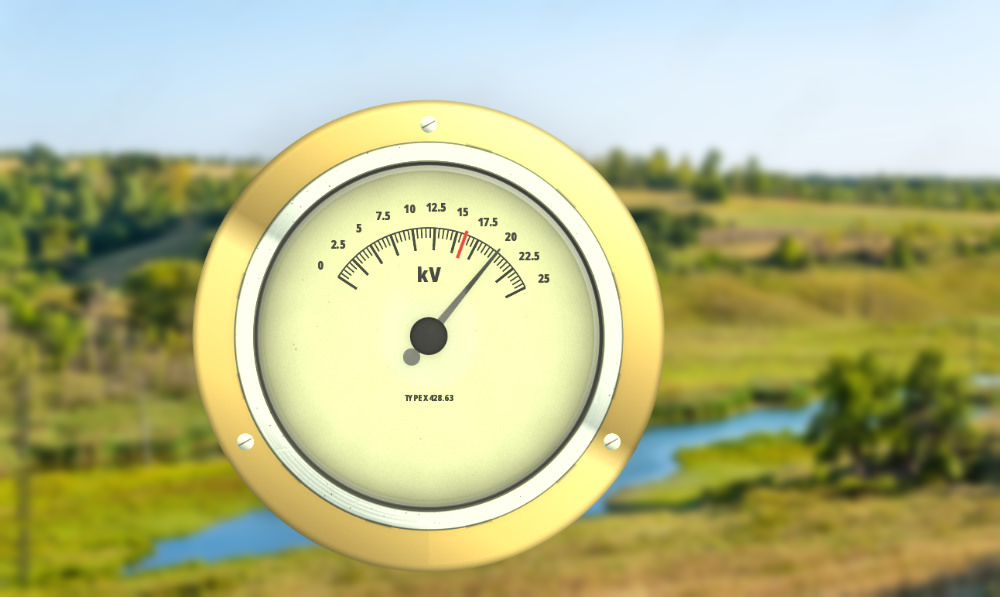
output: 20 kV
